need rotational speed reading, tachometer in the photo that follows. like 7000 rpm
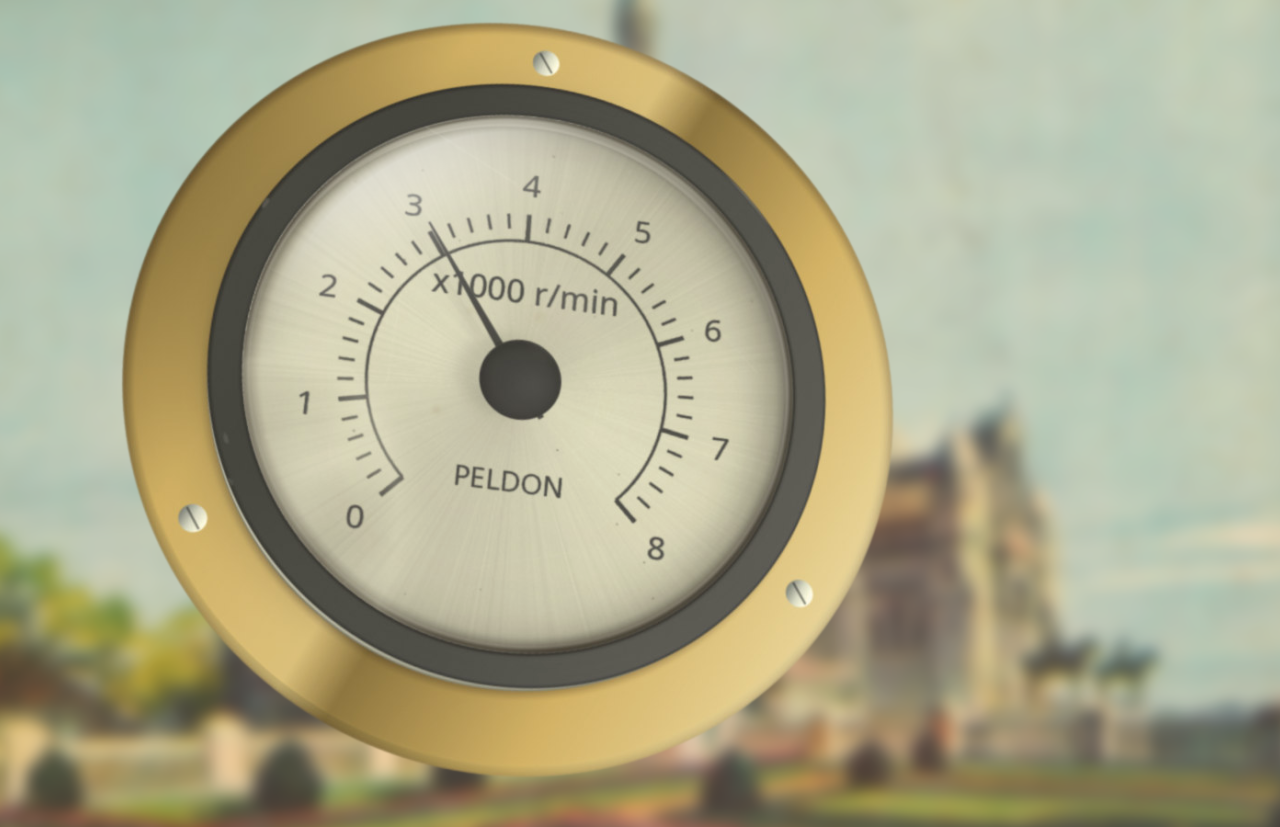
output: 3000 rpm
